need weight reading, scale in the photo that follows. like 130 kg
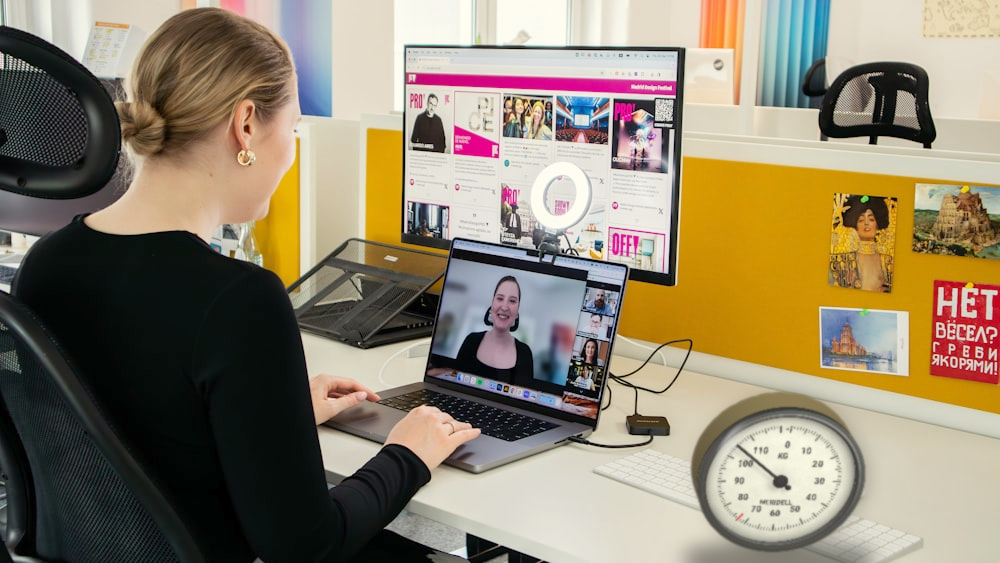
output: 105 kg
